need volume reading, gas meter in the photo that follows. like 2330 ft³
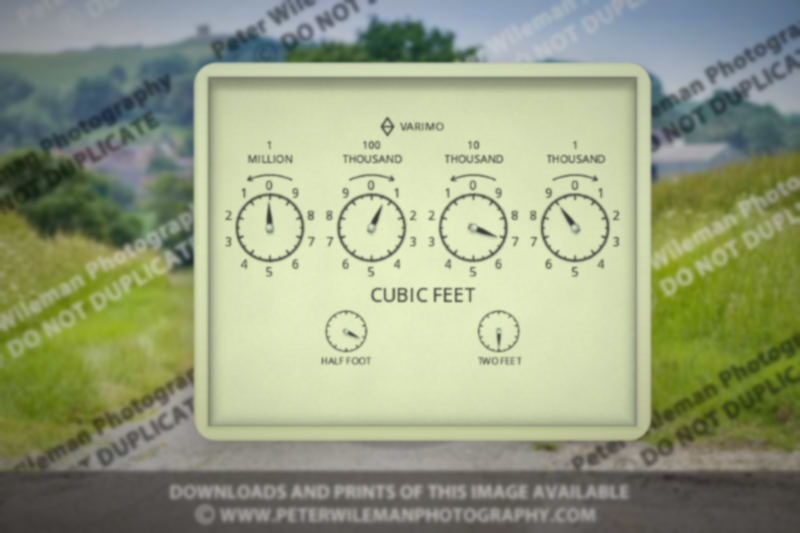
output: 6900 ft³
